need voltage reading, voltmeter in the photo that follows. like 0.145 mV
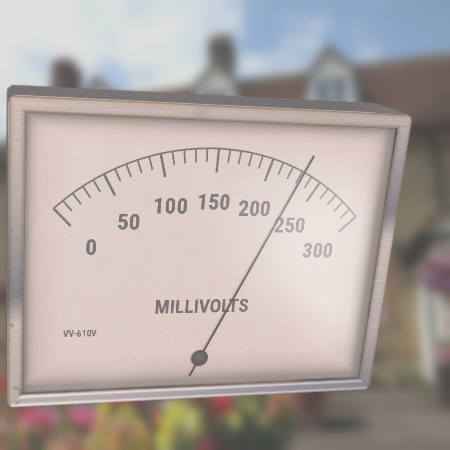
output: 230 mV
